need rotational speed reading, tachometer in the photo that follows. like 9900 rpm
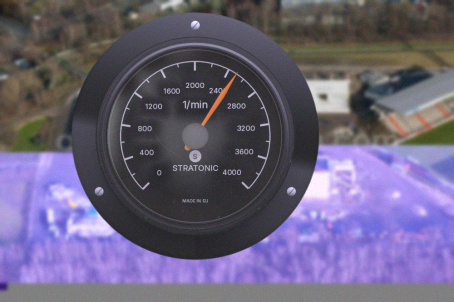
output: 2500 rpm
